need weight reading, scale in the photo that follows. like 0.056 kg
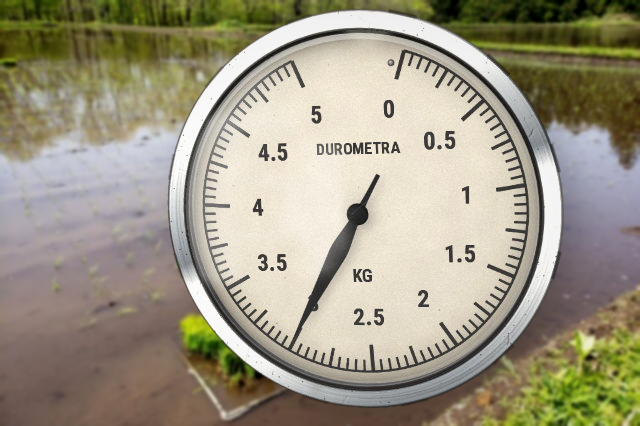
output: 3 kg
